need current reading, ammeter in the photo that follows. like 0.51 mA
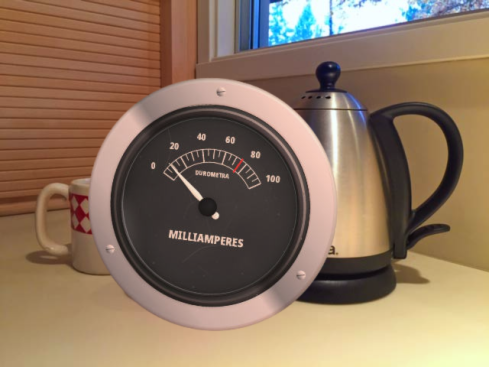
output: 10 mA
